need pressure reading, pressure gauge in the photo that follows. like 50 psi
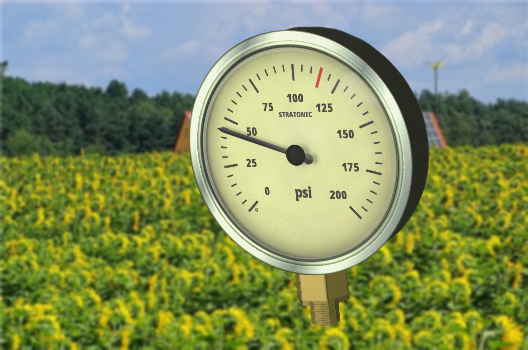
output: 45 psi
